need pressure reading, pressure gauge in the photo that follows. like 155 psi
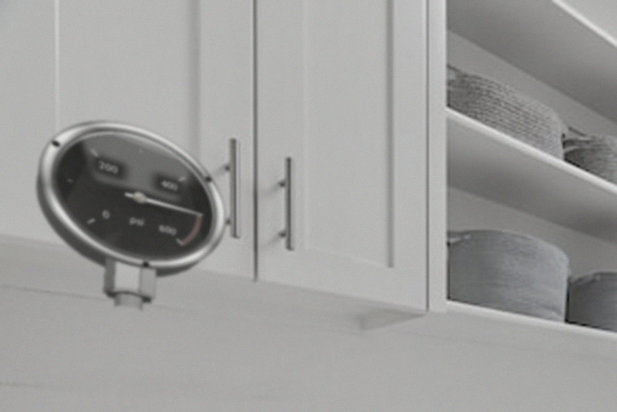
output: 500 psi
